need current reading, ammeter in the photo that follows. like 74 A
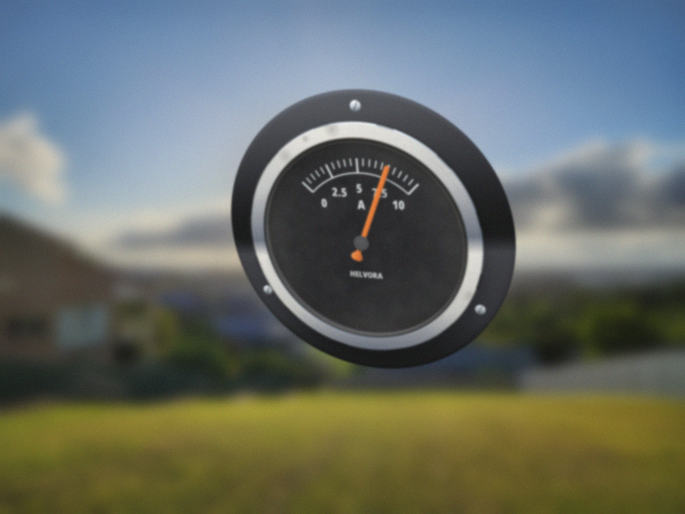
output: 7.5 A
